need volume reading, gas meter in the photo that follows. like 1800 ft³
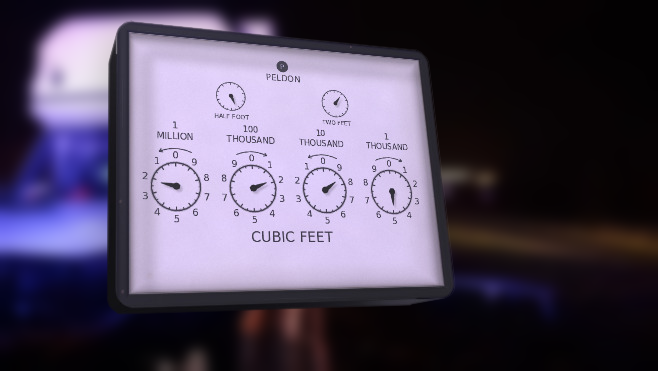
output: 218500 ft³
